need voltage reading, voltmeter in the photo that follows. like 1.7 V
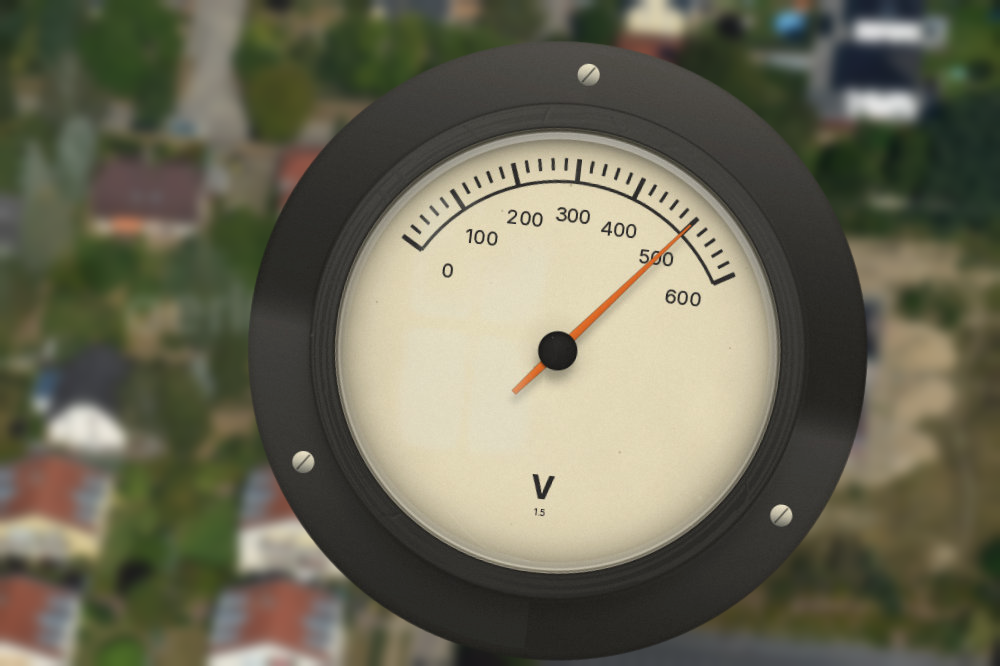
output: 500 V
